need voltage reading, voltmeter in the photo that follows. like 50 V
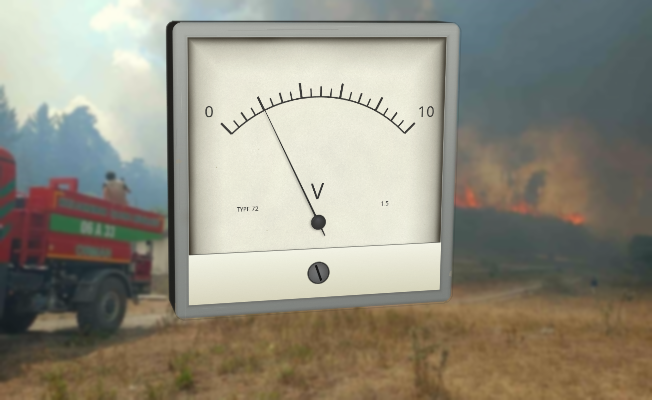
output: 2 V
